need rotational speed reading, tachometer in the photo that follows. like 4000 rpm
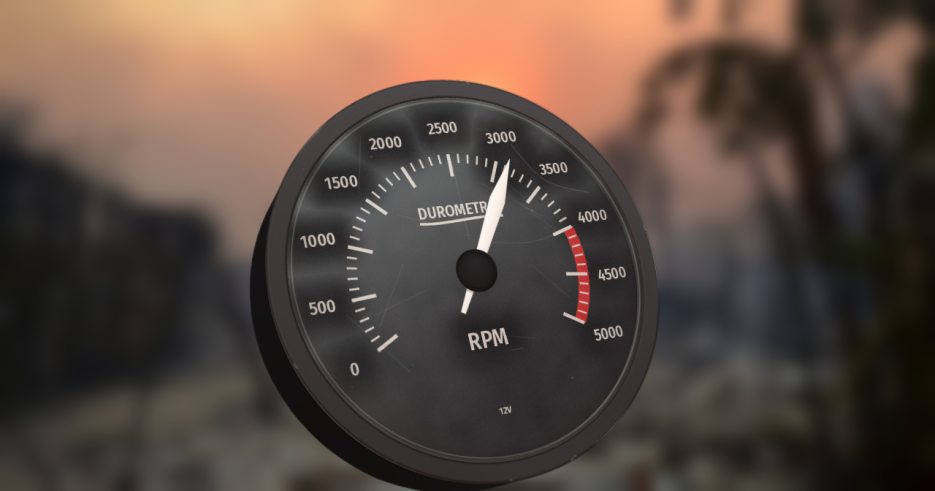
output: 3100 rpm
